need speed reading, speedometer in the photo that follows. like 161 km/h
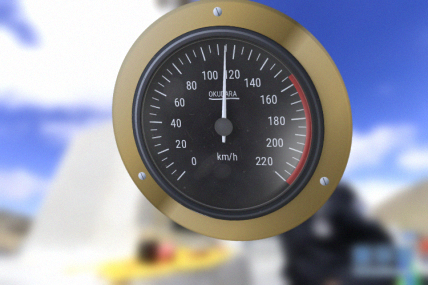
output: 115 km/h
